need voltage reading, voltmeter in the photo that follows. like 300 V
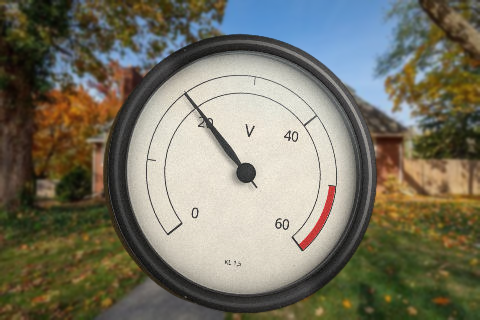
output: 20 V
